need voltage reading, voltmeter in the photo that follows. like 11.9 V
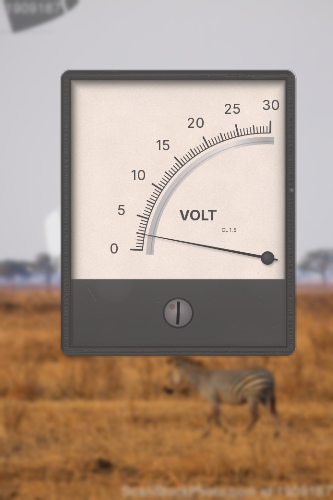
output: 2.5 V
